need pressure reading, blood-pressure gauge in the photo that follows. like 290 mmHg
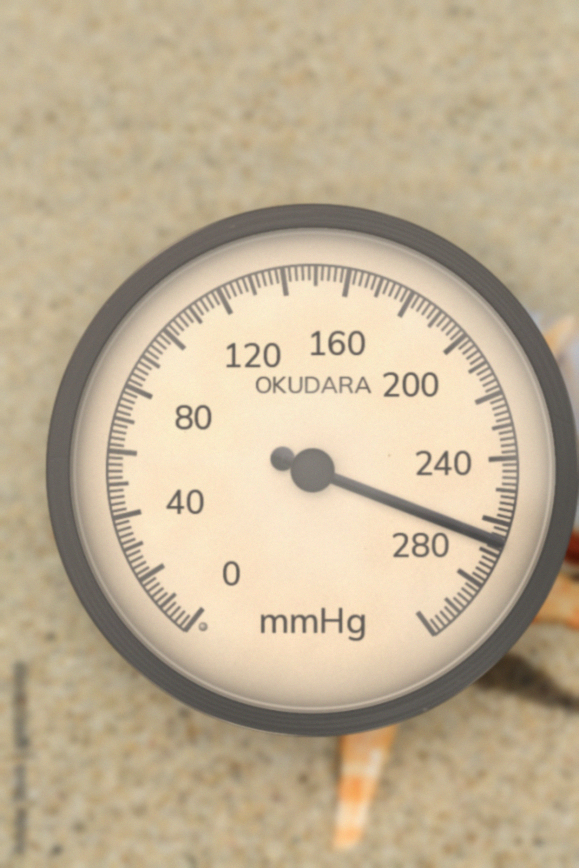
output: 266 mmHg
